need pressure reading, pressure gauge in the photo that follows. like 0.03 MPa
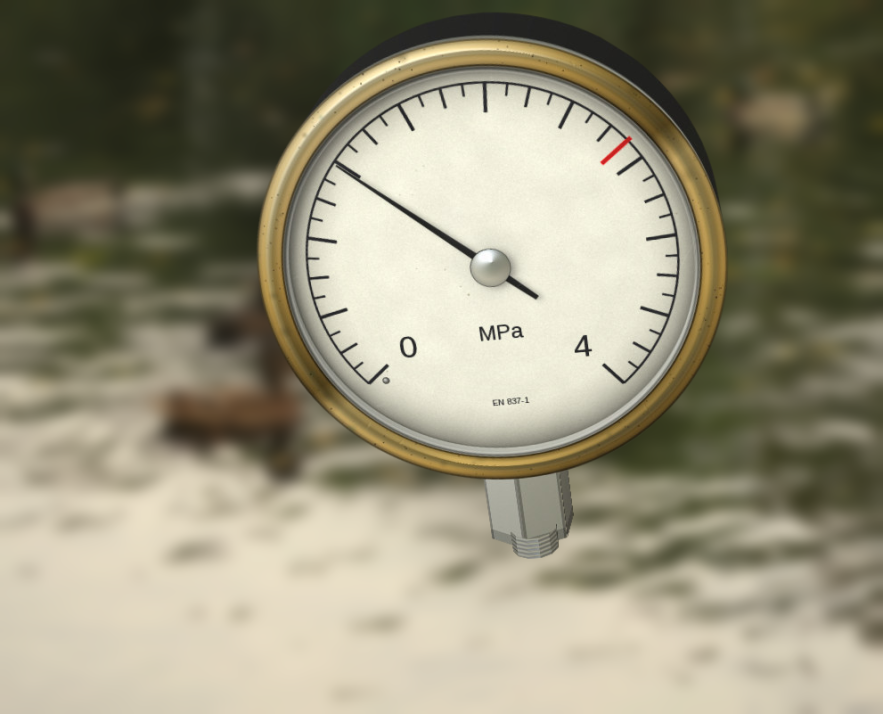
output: 1.2 MPa
